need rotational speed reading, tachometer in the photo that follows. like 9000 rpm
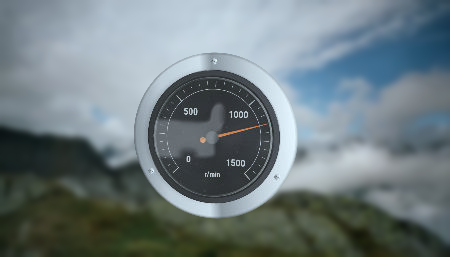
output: 1150 rpm
